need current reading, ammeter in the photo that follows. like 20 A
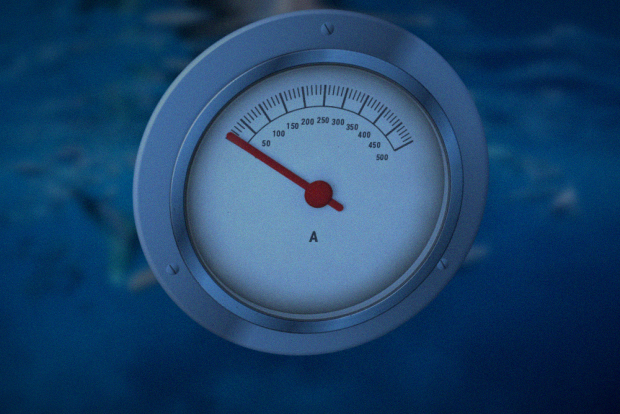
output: 10 A
